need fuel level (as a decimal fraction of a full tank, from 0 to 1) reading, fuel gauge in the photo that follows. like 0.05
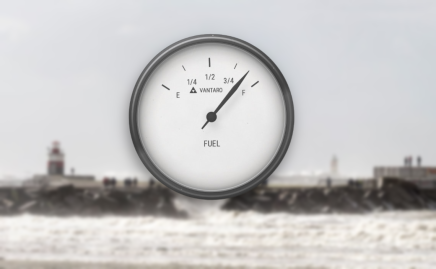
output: 0.875
